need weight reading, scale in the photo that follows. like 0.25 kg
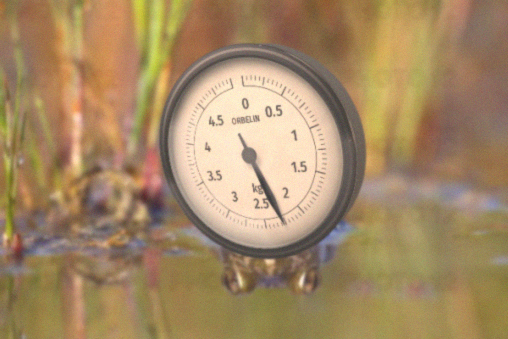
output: 2.25 kg
